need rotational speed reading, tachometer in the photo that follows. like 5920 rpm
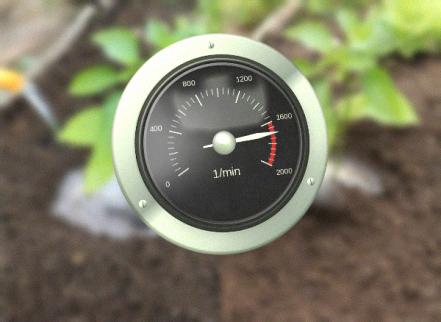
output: 1700 rpm
